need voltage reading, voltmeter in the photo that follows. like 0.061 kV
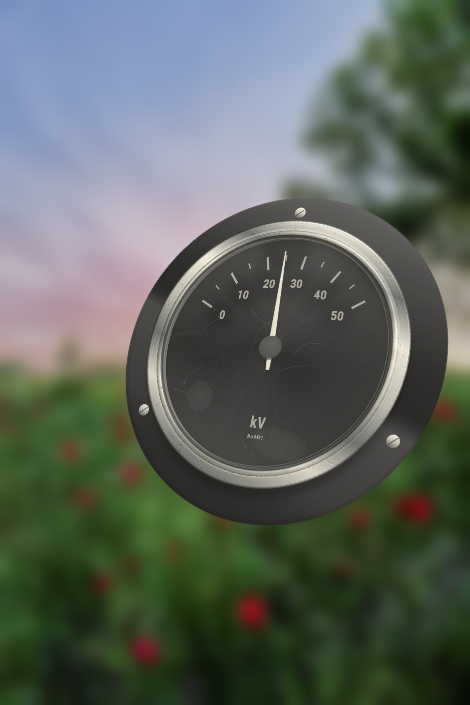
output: 25 kV
